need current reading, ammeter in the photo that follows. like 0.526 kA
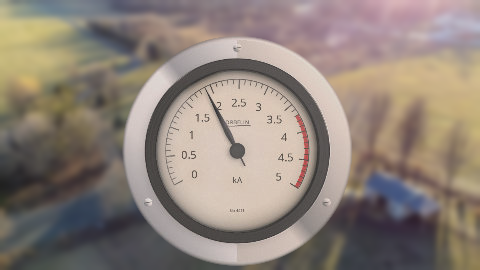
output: 1.9 kA
